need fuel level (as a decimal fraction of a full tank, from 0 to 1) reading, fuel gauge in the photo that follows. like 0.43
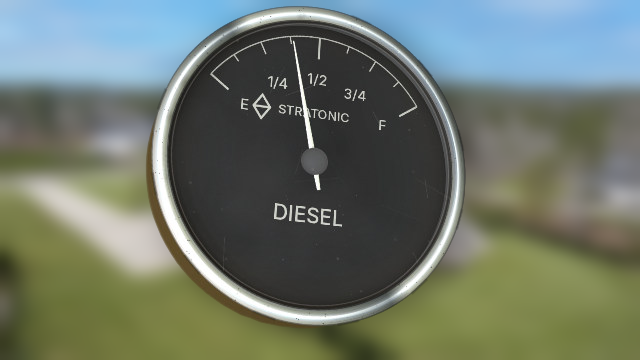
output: 0.375
